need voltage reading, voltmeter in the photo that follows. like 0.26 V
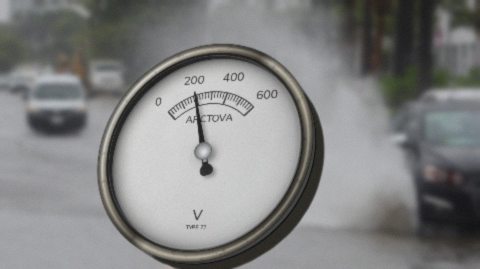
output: 200 V
